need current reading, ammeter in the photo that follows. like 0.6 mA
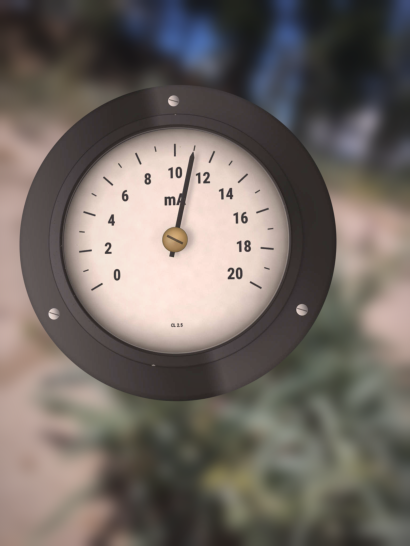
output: 11 mA
